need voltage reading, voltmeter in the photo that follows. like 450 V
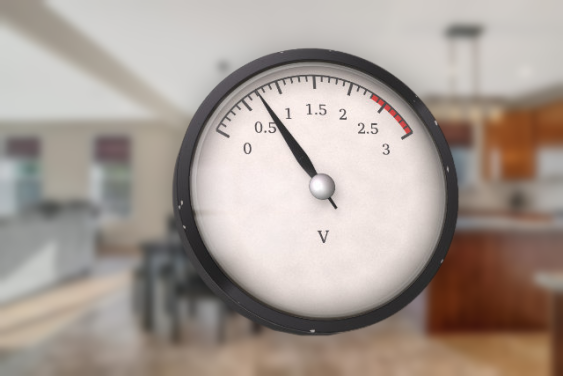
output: 0.7 V
